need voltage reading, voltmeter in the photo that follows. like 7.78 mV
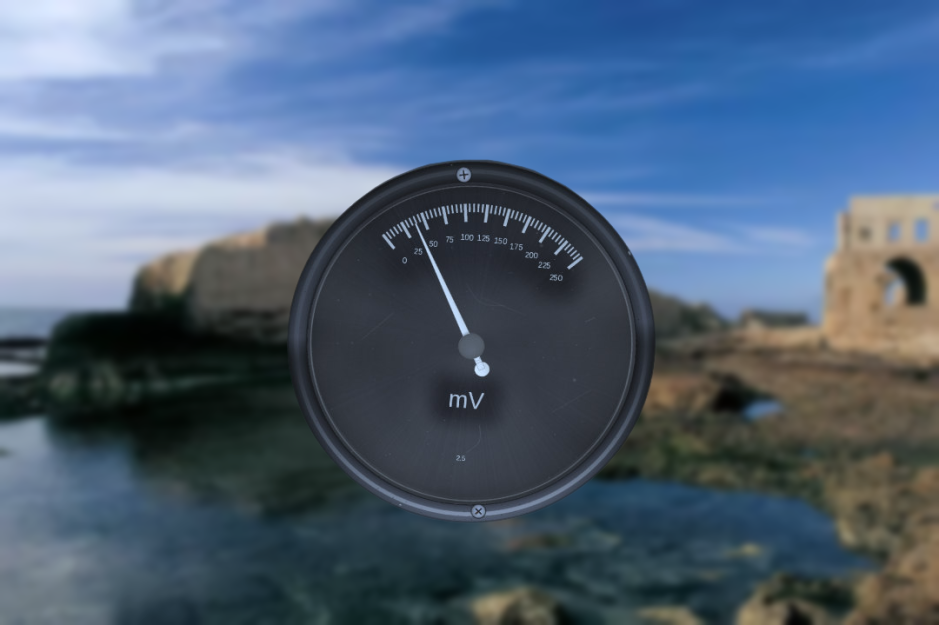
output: 40 mV
